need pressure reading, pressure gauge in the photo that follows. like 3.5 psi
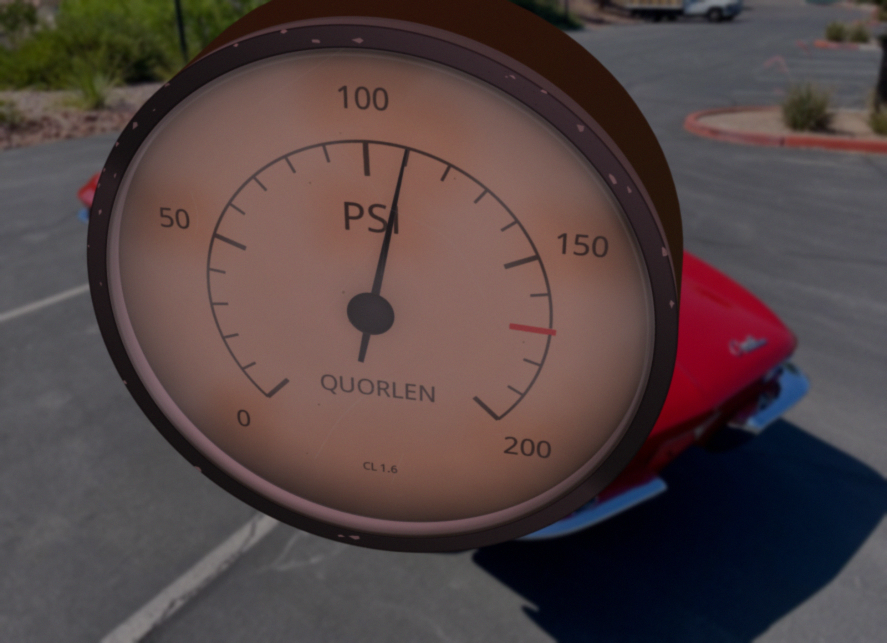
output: 110 psi
